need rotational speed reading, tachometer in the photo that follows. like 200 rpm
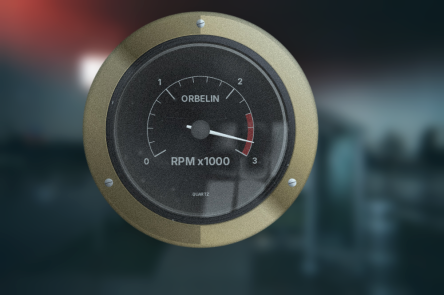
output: 2800 rpm
